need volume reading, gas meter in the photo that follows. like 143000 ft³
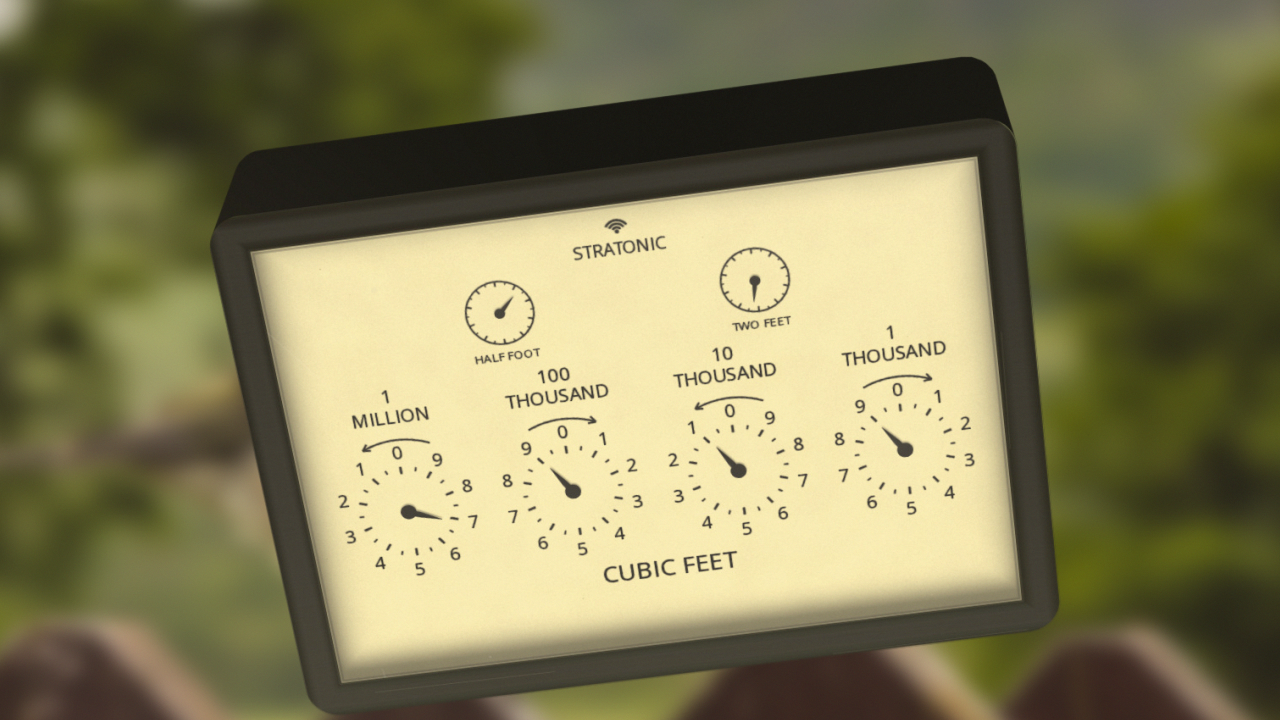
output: 690900 ft³
